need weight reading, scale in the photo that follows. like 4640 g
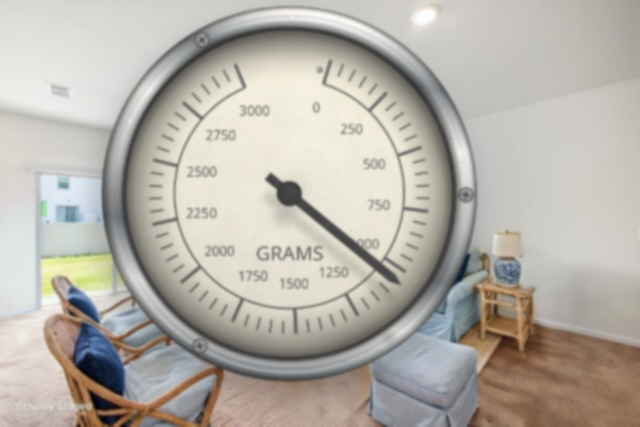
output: 1050 g
